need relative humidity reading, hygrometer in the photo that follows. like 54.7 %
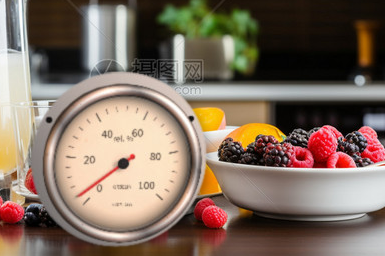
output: 4 %
